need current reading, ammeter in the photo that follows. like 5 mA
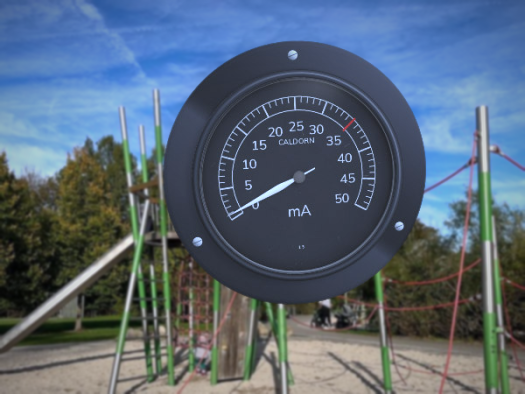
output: 1 mA
